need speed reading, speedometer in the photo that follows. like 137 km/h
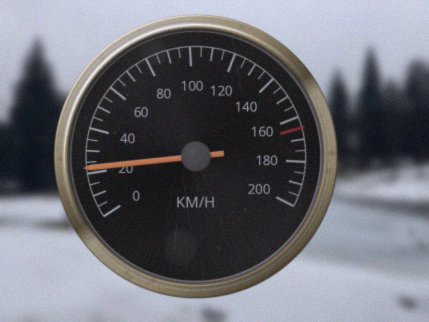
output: 22.5 km/h
